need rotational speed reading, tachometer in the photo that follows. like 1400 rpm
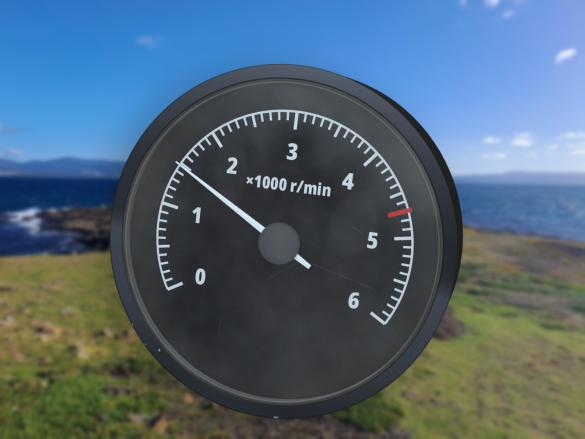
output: 1500 rpm
